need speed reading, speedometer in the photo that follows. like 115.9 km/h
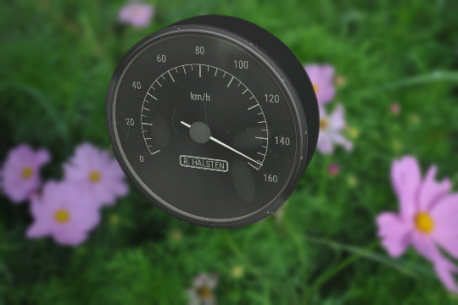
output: 155 km/h
